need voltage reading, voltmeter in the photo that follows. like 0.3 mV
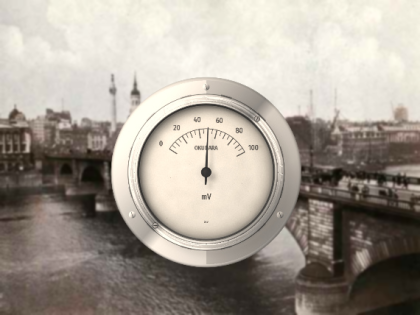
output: 50 mV
